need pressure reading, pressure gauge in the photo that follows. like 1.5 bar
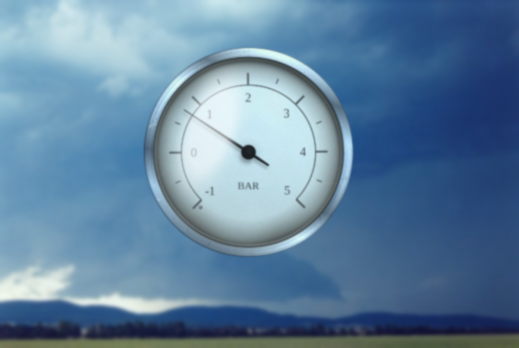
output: 0.75 bar
